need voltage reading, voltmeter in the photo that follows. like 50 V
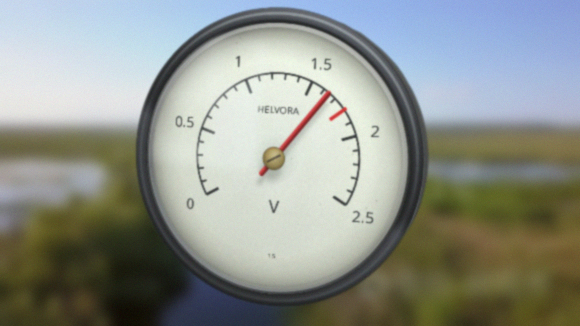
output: 1.65 V
